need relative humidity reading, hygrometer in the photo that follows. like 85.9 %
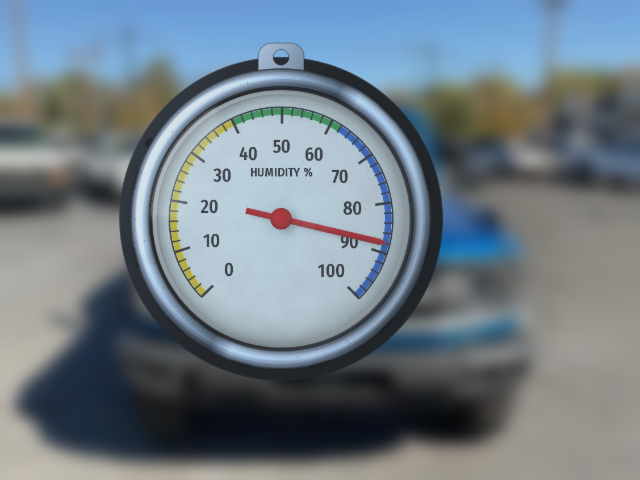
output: 88 %
